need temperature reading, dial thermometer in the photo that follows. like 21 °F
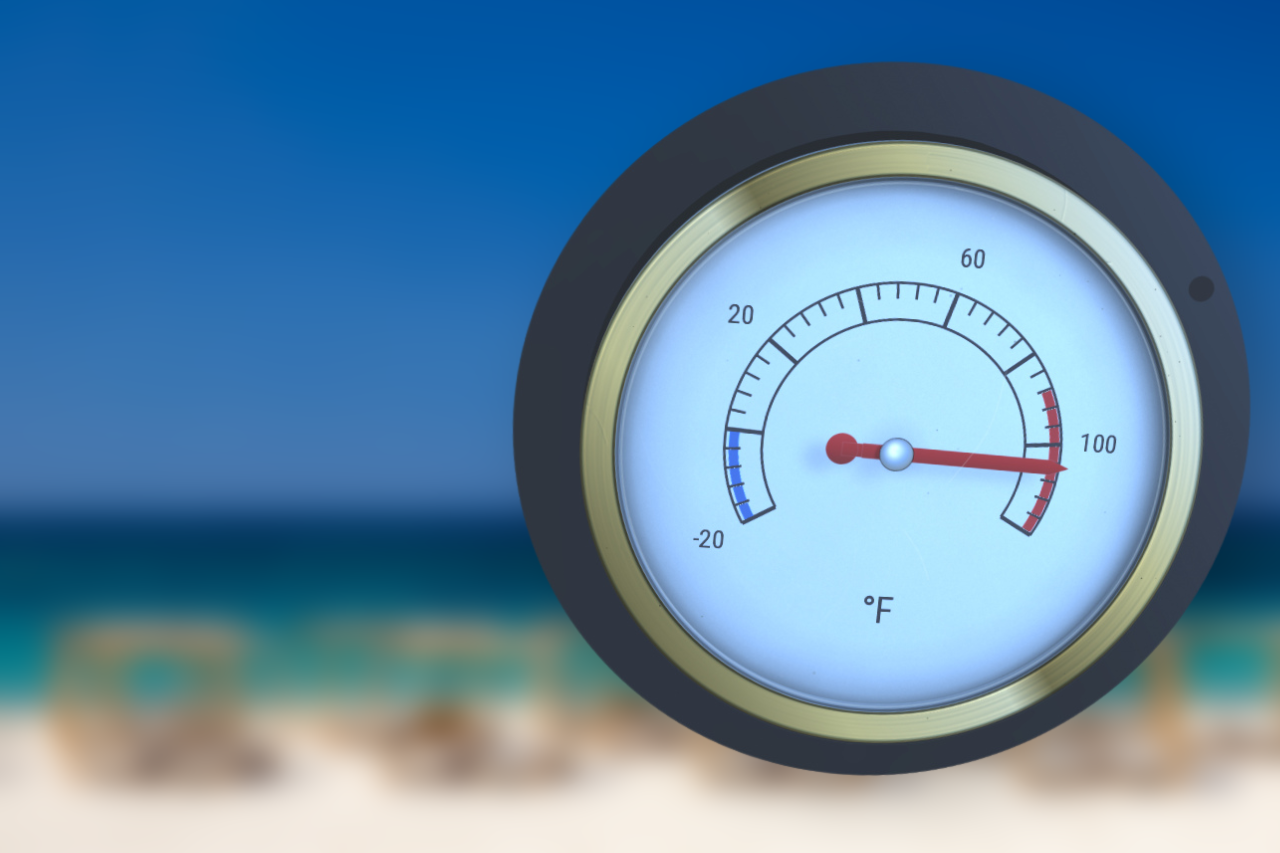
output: 104 °F
